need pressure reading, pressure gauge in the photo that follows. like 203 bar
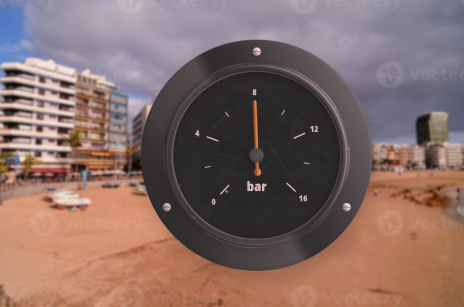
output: 8 bar
